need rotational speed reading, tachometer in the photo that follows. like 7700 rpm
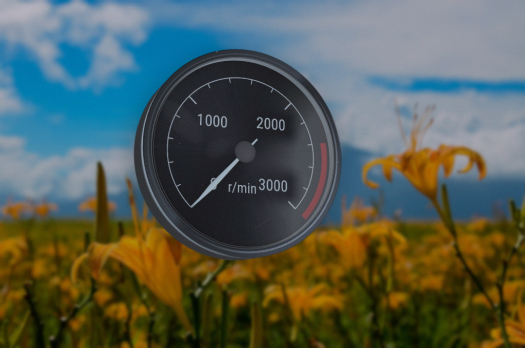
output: 0 rpm
